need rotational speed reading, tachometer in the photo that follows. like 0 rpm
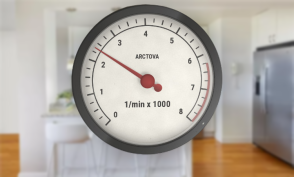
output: 2375 rpm
